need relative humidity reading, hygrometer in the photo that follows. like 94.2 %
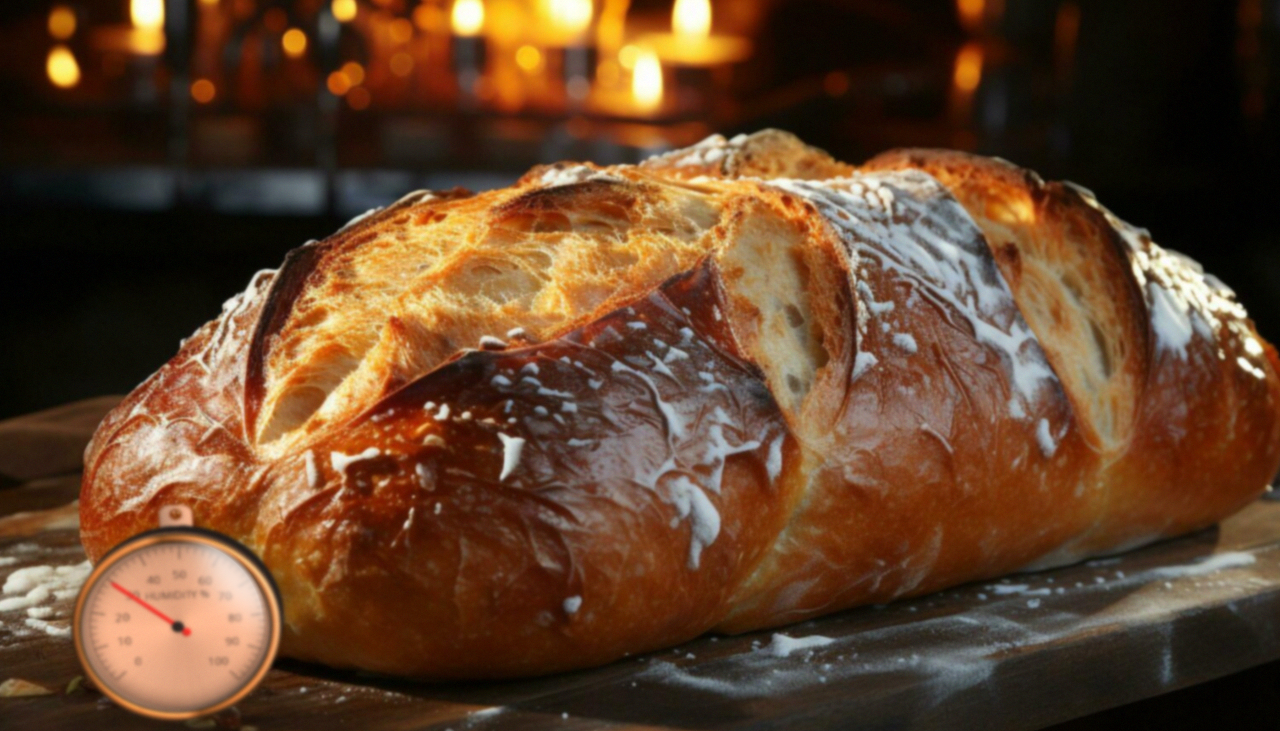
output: 30 %
